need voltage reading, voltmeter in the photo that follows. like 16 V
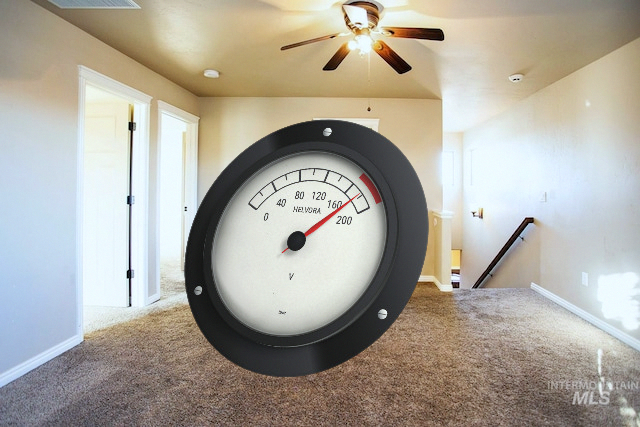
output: 180 V
